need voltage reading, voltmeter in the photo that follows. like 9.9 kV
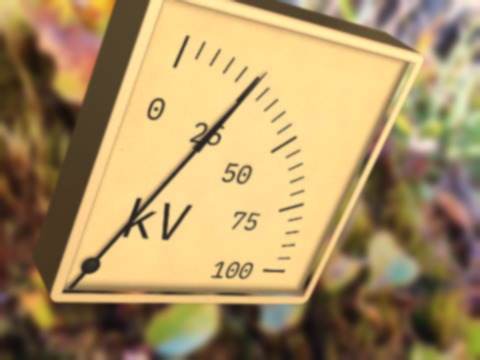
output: 25 kV
